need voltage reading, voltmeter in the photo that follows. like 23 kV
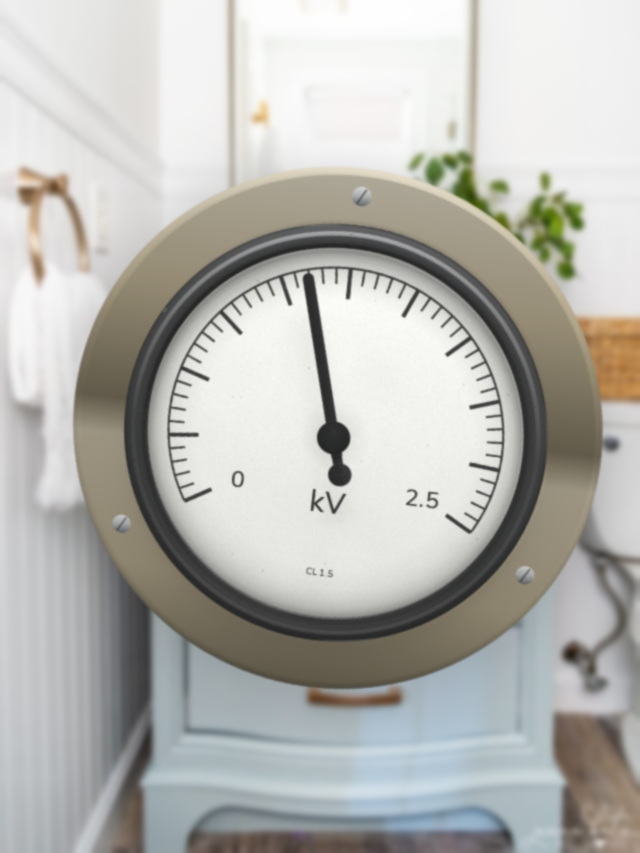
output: 1.1 kV
